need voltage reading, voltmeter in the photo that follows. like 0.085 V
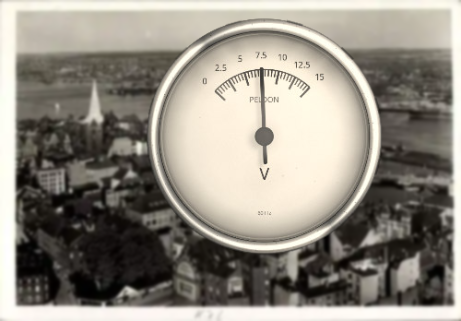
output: 7.5 V
